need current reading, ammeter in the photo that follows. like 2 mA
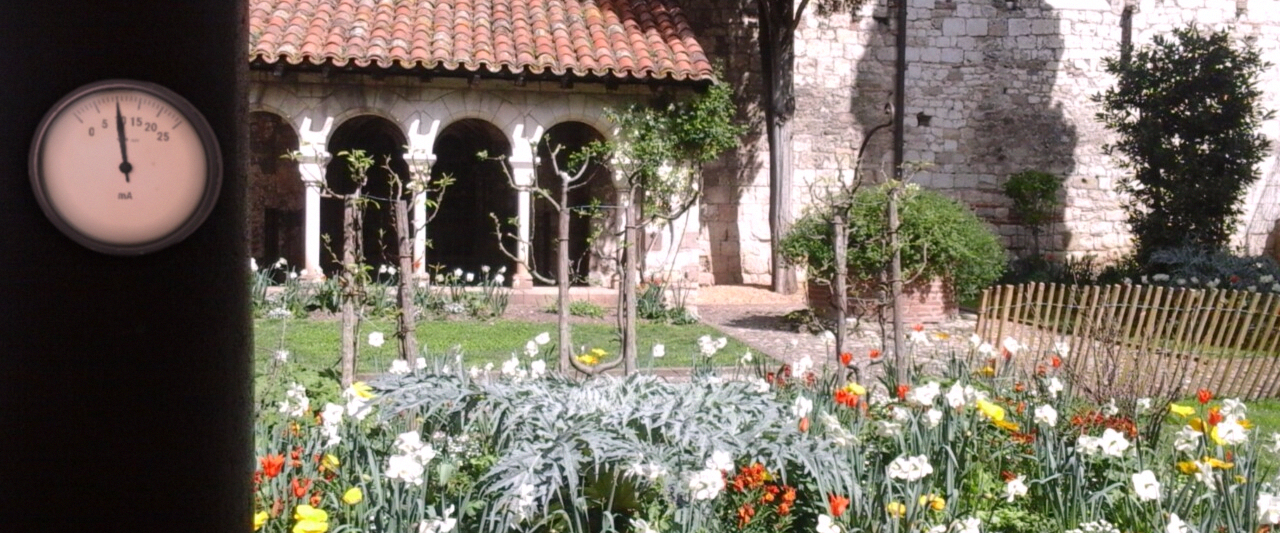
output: 10 mA
